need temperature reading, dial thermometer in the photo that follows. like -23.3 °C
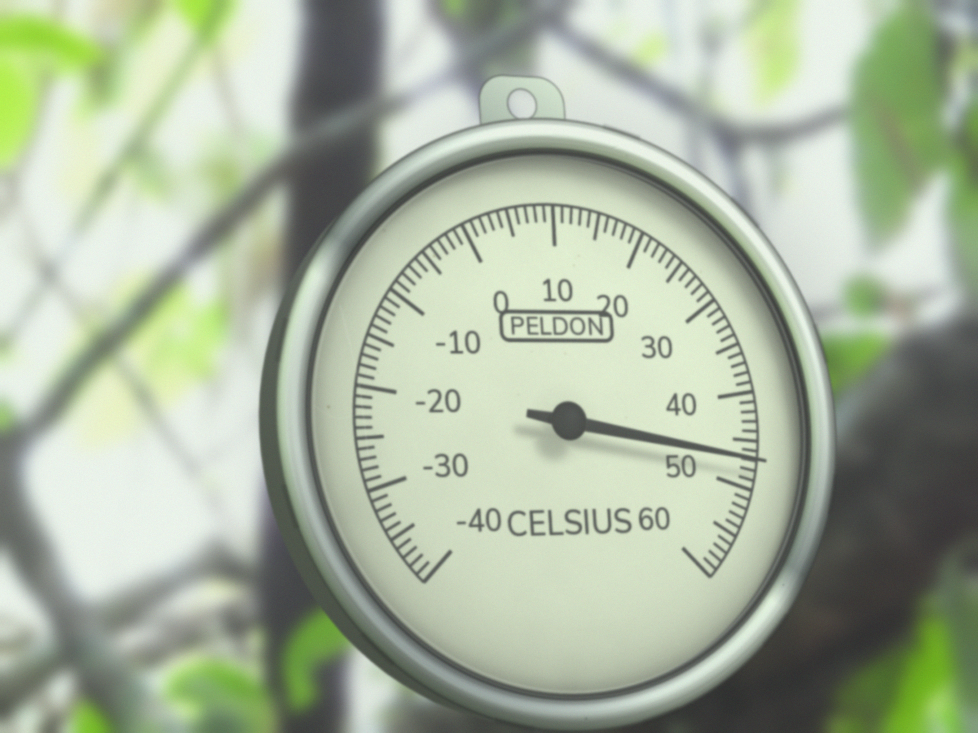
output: 47 °C
